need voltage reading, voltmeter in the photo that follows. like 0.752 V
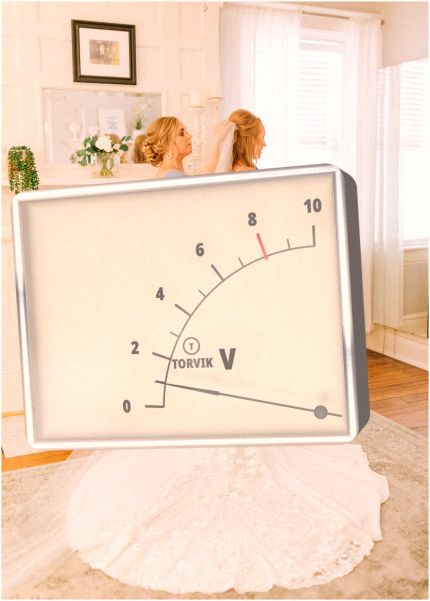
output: 1 V
